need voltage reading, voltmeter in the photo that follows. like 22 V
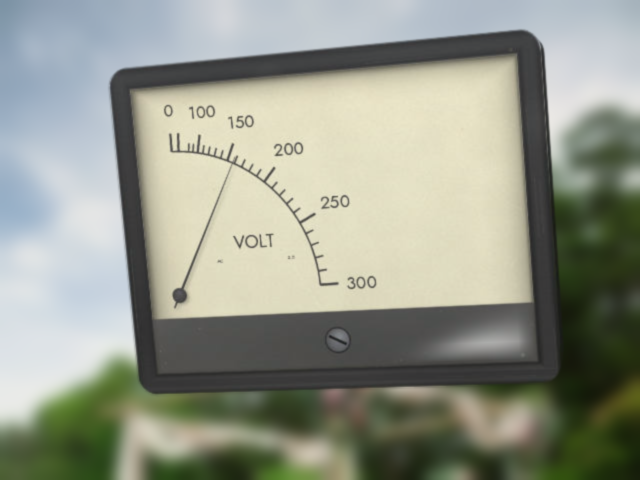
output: 160 V
